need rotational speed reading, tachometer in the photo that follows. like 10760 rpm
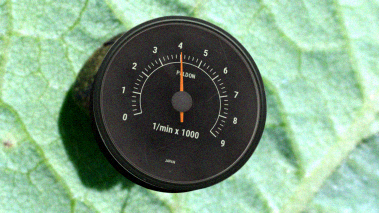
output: 4000 rpm
